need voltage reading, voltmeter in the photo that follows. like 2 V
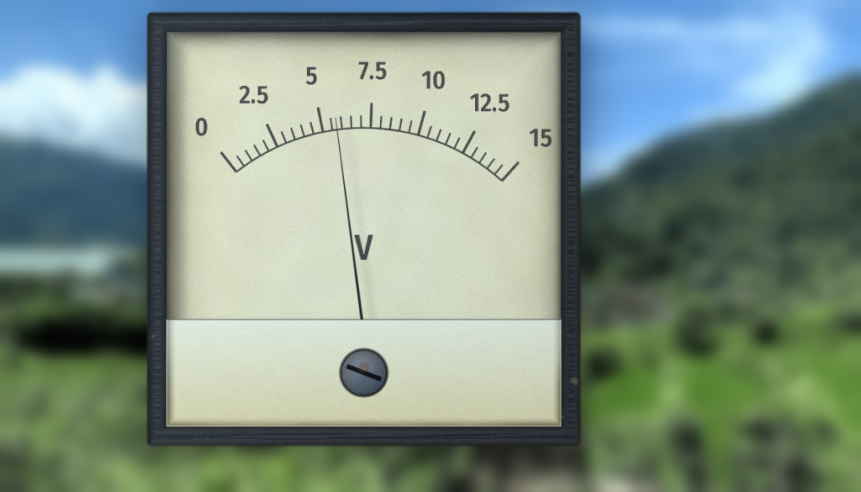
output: 5.75 V
